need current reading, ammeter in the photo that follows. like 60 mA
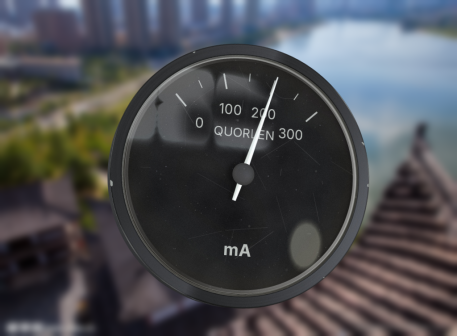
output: 200 mA
